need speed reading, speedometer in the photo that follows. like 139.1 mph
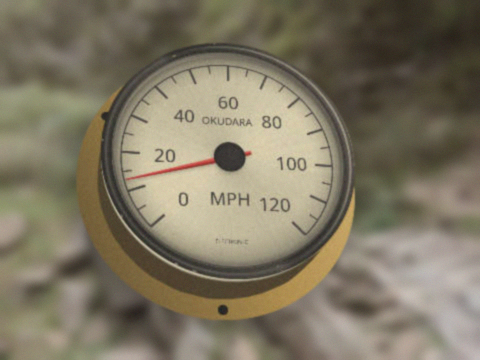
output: 12.5 mph
